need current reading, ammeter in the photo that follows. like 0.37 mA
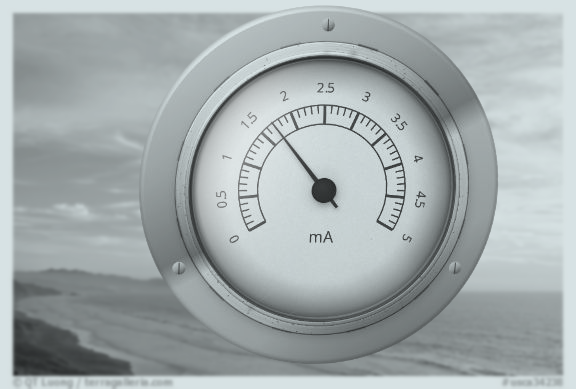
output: 1.7 mA
